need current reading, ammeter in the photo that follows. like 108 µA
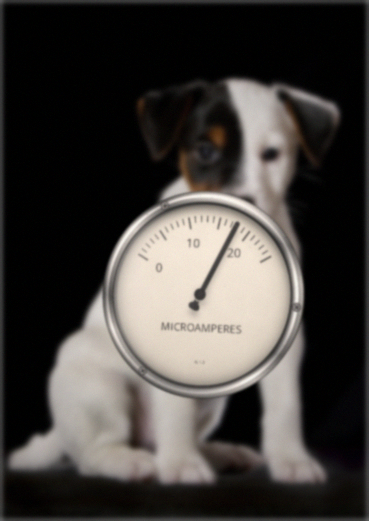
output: 18 µA
